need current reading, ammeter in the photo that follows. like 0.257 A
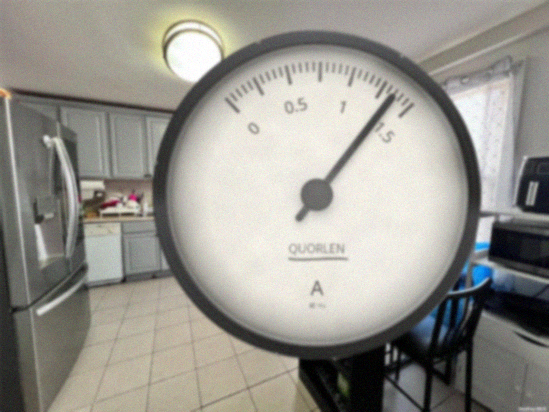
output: 1.35 A
